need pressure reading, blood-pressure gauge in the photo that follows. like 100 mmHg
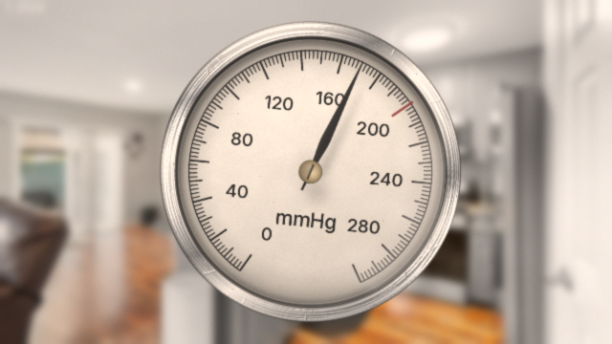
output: 170 mmHg
